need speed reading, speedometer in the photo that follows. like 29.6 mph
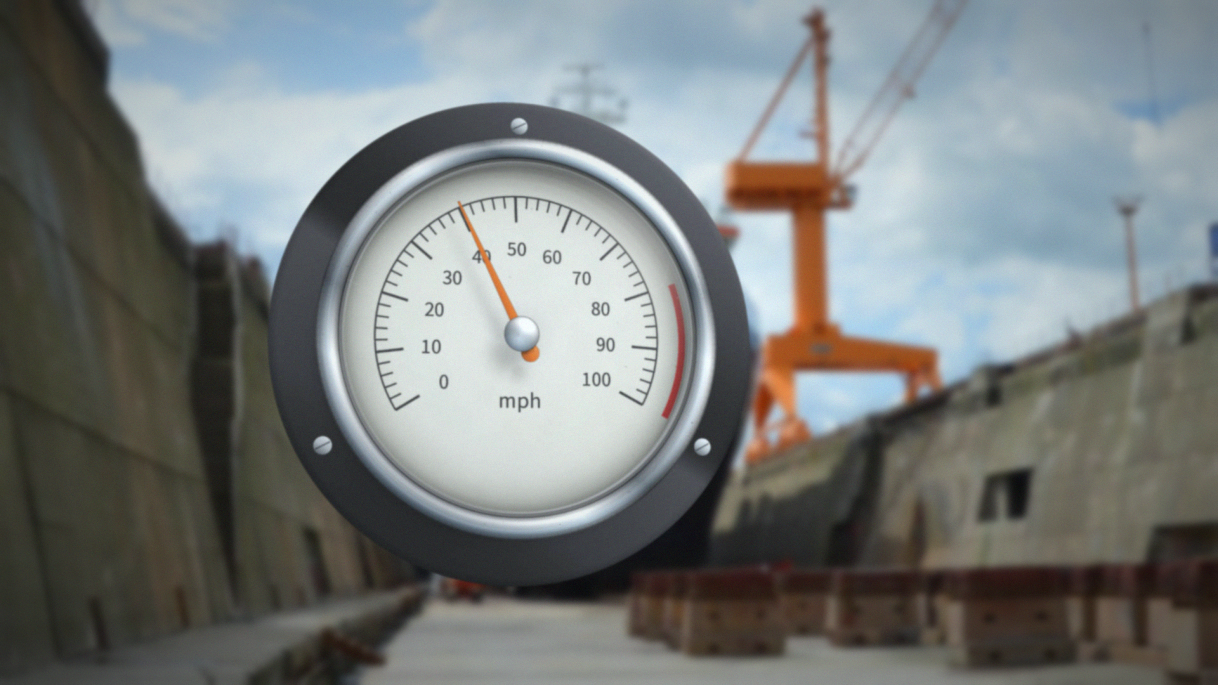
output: 40 mph
